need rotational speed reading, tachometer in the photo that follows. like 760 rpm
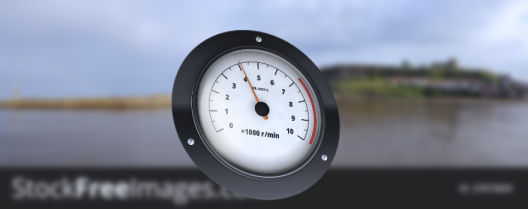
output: 4000 rpm
